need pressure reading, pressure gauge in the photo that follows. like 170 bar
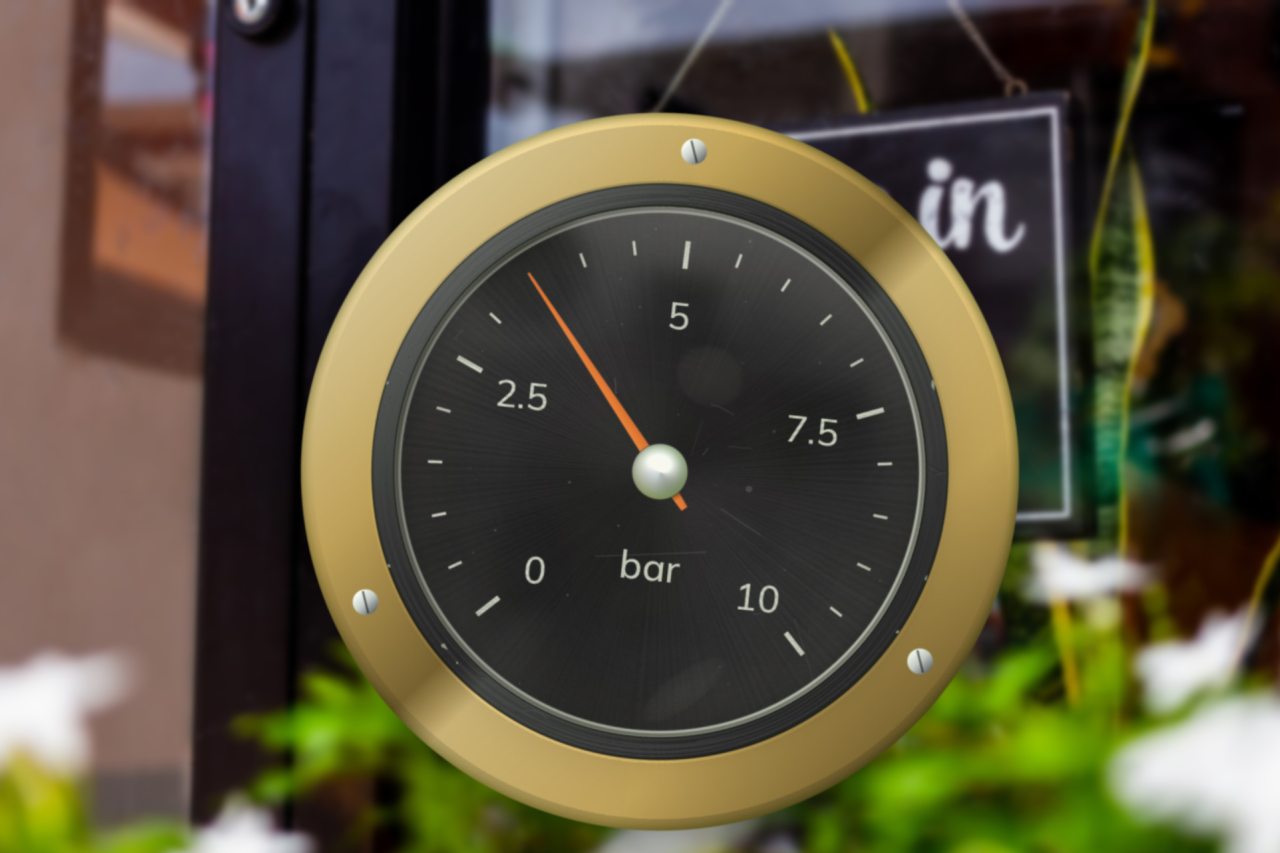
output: 3.5 bar
